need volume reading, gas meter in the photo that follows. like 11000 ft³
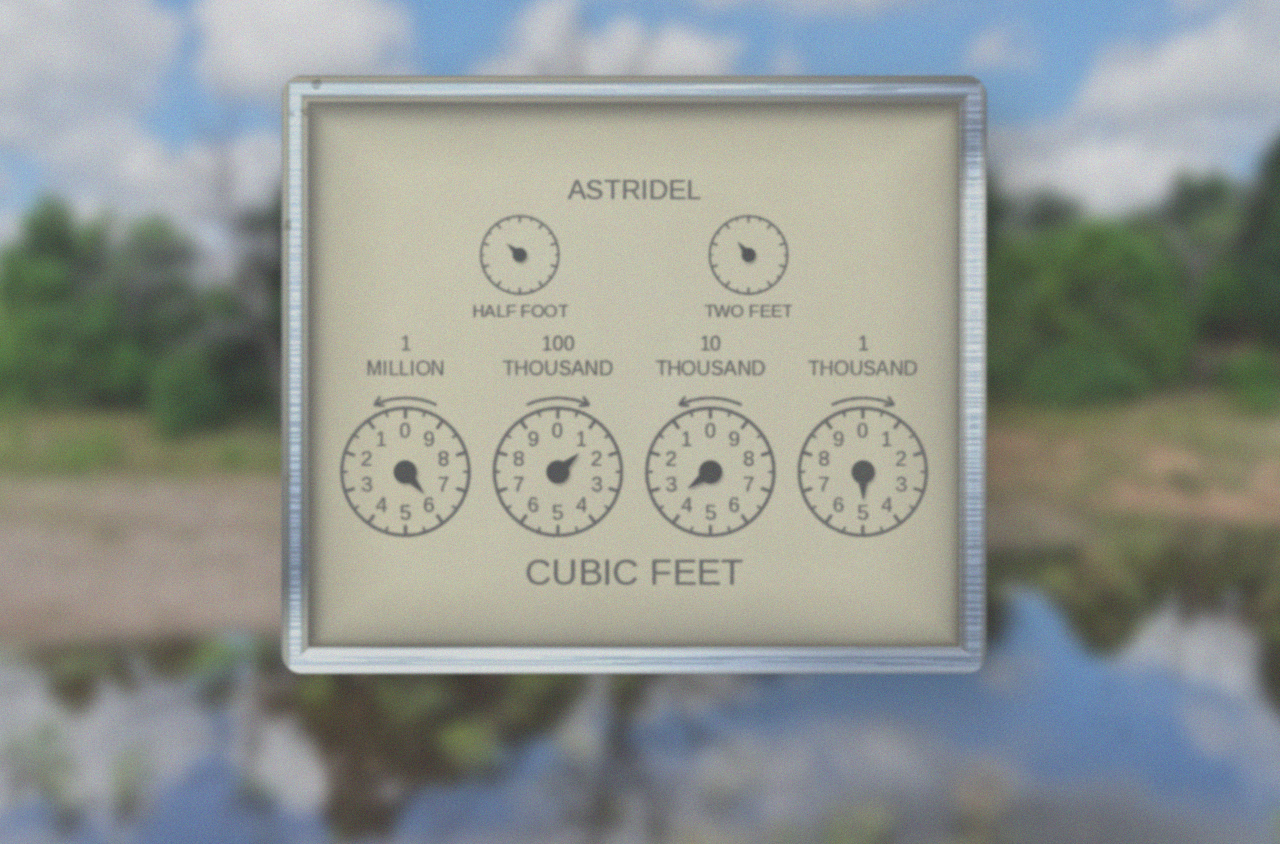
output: 613500 ft³
